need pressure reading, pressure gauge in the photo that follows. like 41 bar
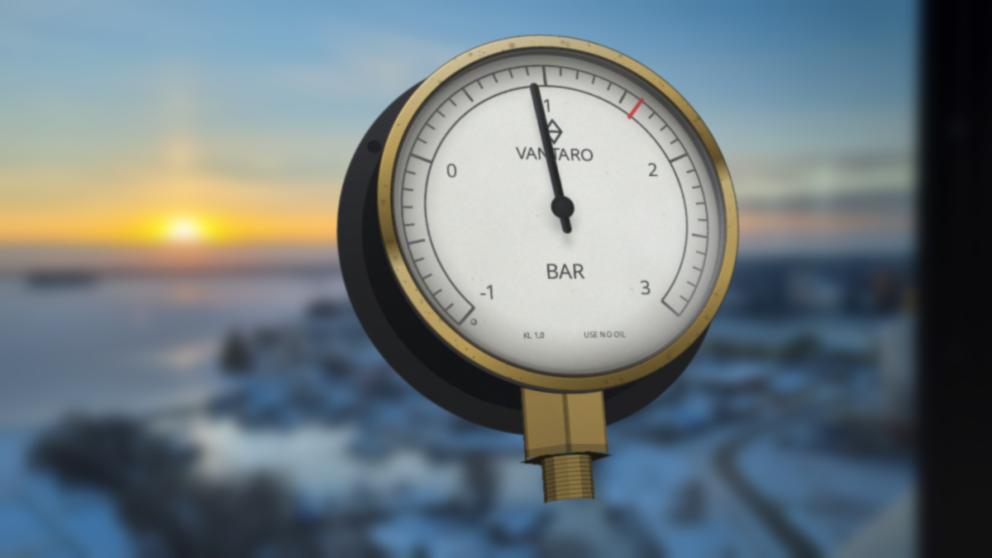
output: 0.9 bar
